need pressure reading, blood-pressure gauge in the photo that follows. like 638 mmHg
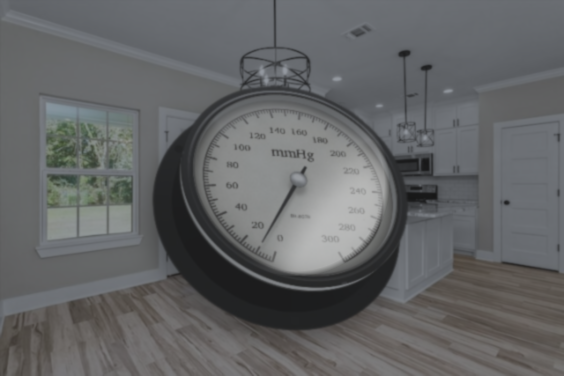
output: 10 mmHg
